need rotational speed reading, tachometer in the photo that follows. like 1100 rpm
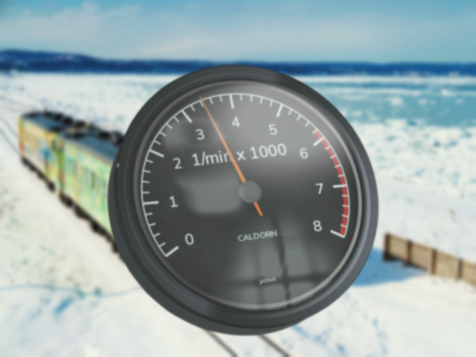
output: 3400 rpm
